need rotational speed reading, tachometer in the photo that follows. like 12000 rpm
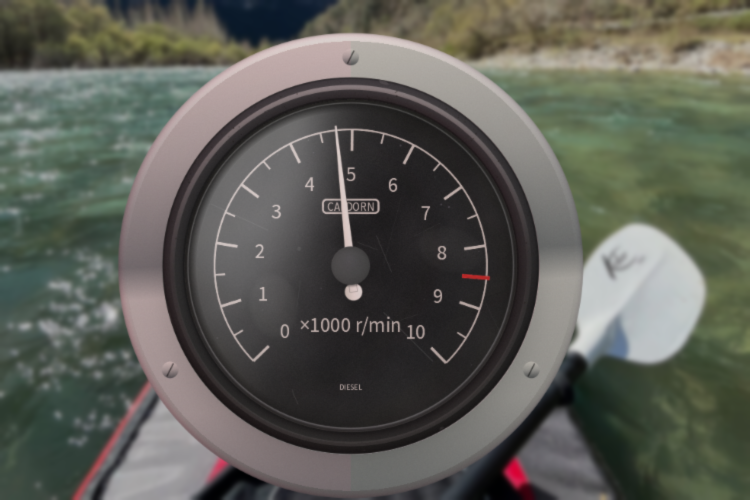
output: 4750 rpm
